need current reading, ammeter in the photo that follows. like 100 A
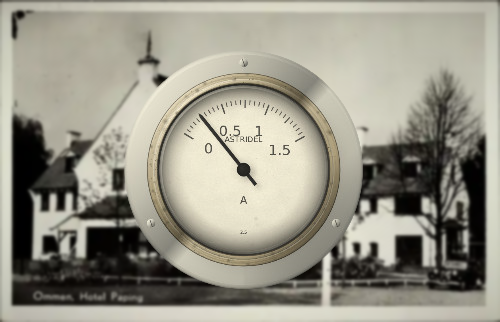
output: 0.25 A
